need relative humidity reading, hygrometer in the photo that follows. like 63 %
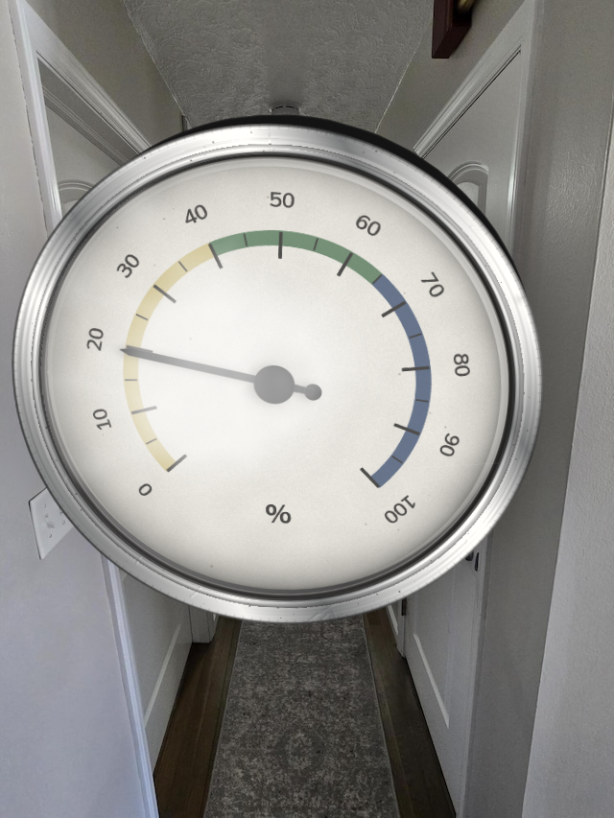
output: 20 %
